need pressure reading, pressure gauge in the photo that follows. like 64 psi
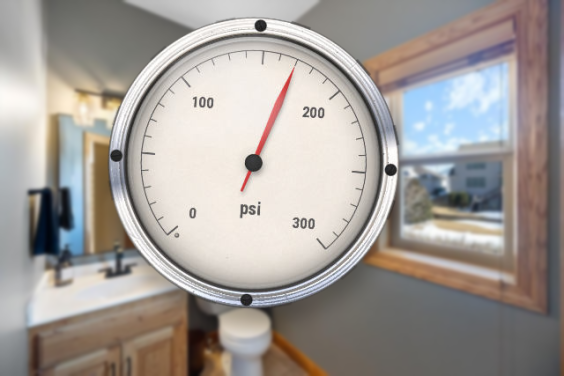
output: 170 psi
